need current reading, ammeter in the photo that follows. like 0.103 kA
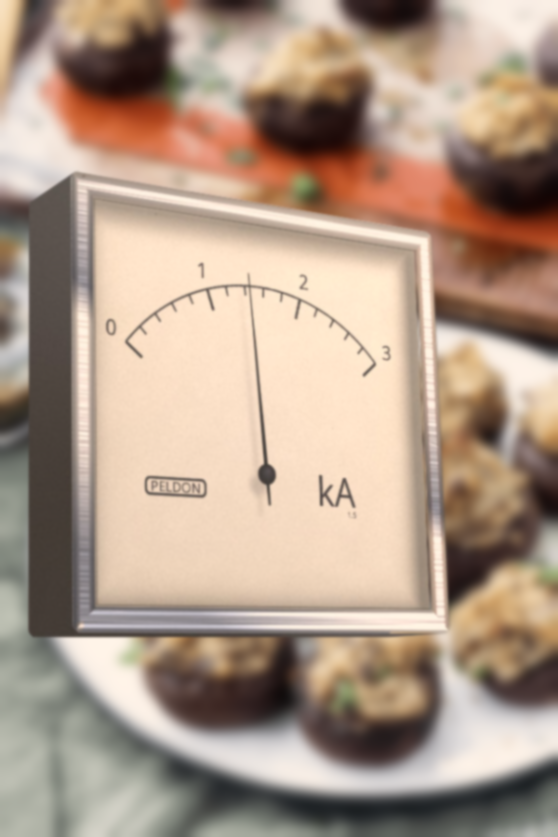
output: 1.4 kA
